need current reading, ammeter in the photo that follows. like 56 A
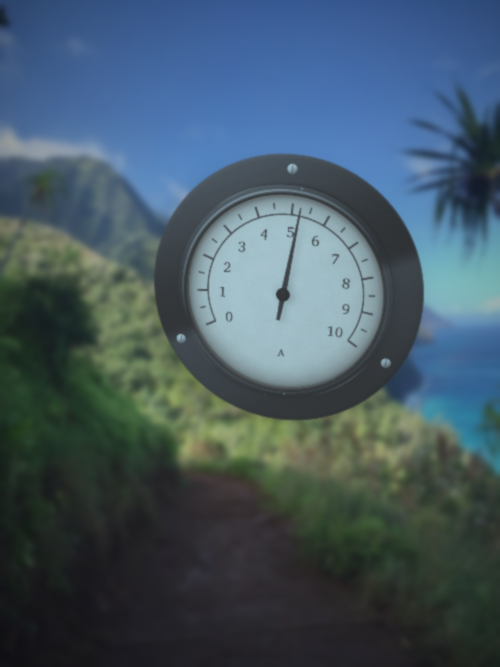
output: 5.25 A
